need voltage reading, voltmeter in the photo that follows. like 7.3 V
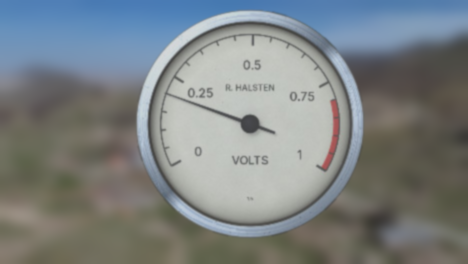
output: 0.2 V
